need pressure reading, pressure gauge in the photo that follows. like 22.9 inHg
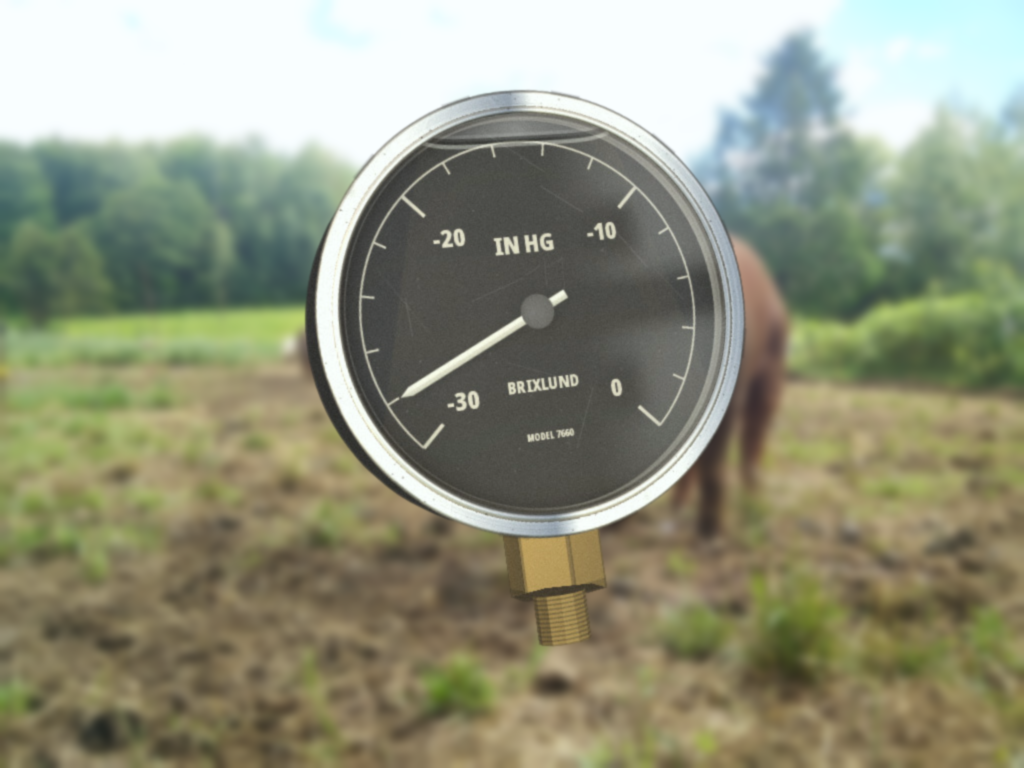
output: -28 inHg
